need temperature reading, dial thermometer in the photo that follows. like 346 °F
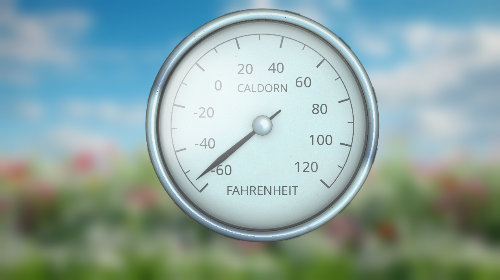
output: -55 °F
